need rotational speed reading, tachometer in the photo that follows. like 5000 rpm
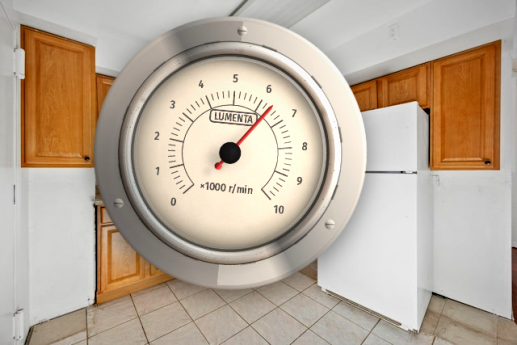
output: 6400 rpm
